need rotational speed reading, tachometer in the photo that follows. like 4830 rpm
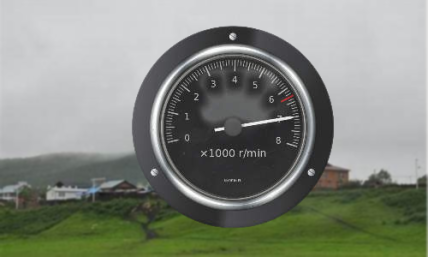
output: 7000 rpm
